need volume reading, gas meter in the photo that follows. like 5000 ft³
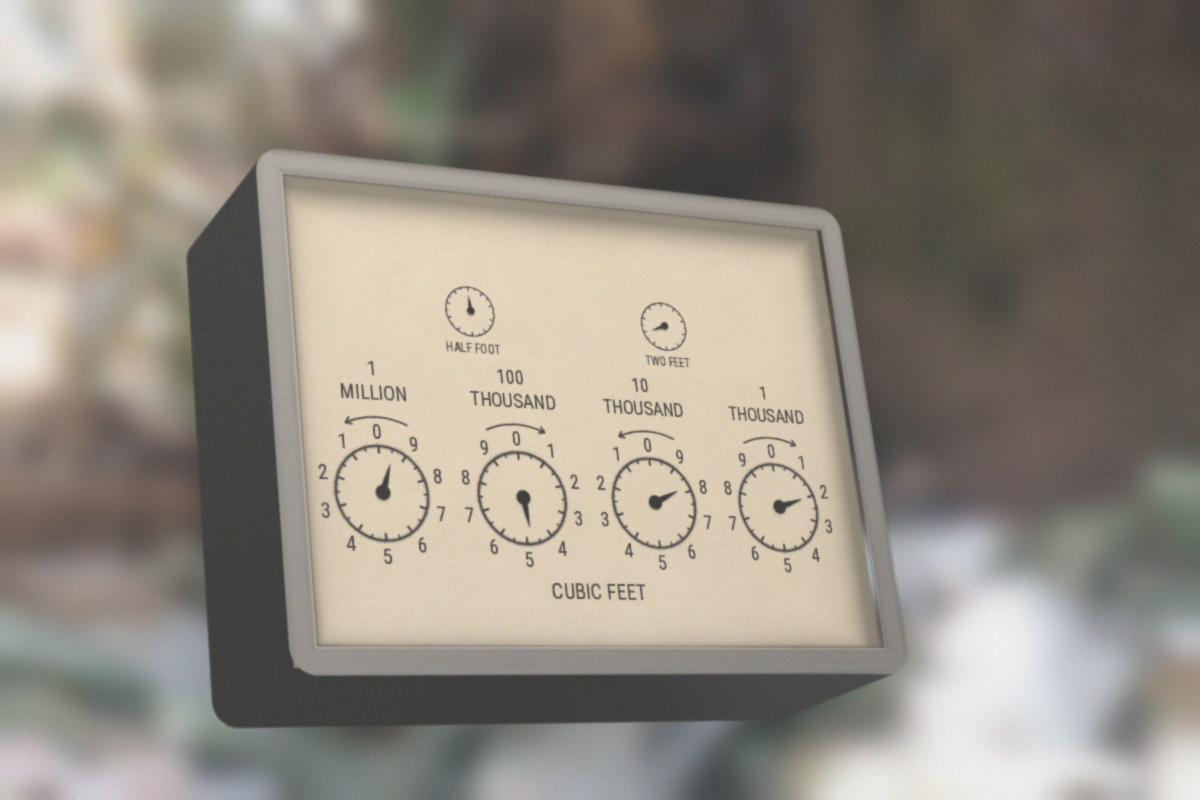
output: 948200 ft³
